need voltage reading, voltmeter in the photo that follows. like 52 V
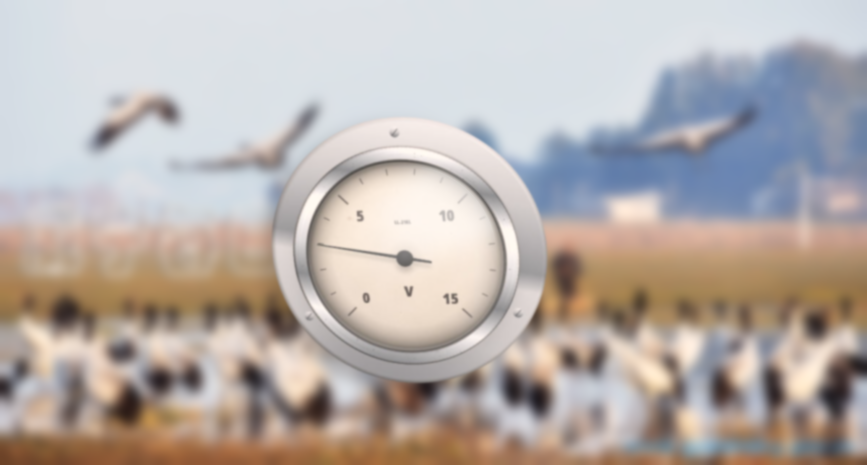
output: 3 V
